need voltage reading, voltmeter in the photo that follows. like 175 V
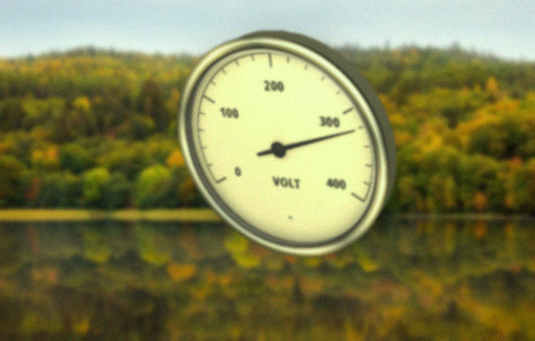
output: 320 V
